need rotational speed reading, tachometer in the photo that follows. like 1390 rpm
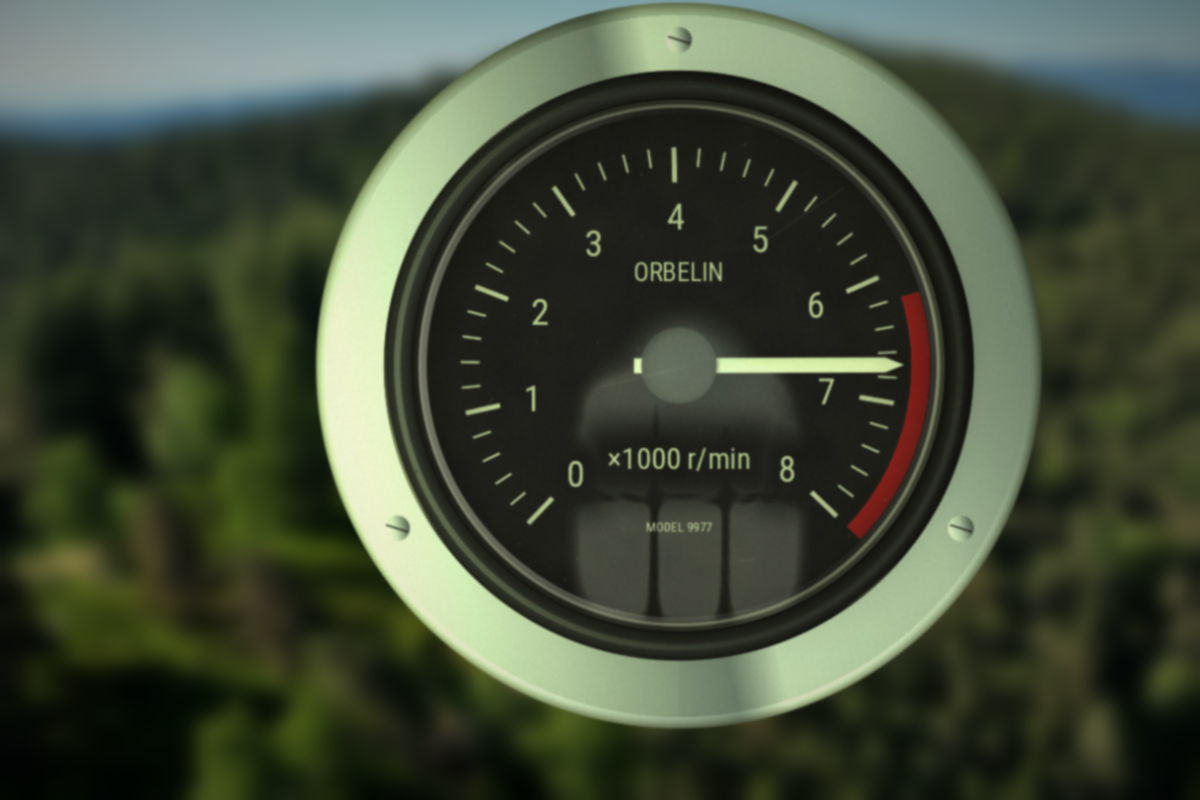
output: 6700 rpm
